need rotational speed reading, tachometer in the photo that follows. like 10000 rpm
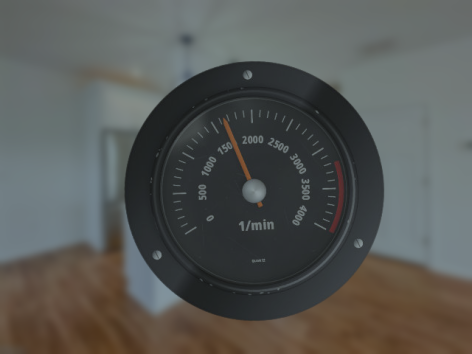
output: 1650 rpm
